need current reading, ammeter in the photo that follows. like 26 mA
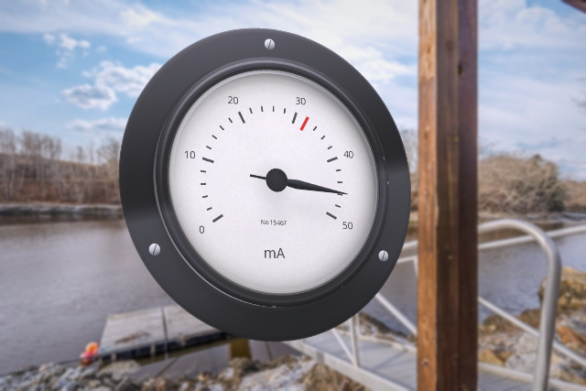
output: 46 mA
